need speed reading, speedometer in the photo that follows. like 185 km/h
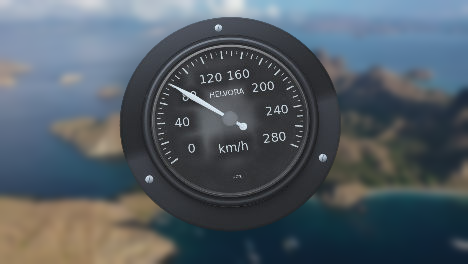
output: 80 km/h
